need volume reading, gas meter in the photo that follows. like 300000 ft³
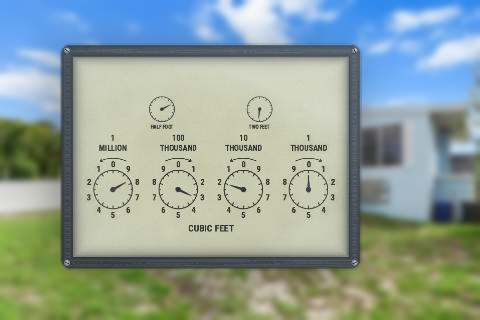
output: 832000 ft³
